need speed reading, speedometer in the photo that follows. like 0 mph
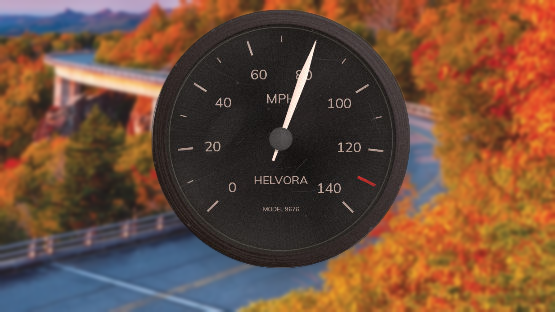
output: 80 mph
